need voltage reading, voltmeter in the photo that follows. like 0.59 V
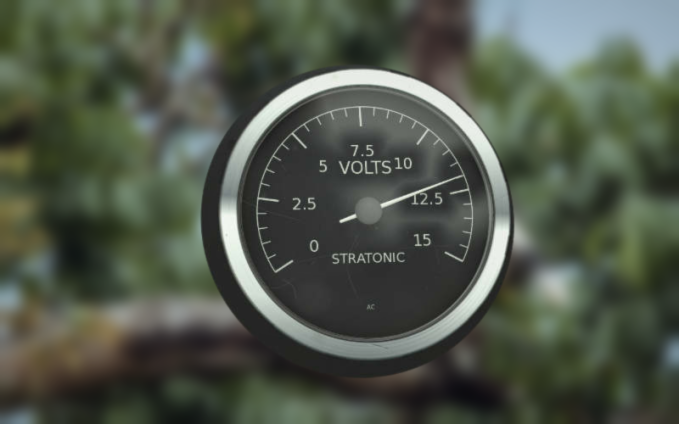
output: 12 V
